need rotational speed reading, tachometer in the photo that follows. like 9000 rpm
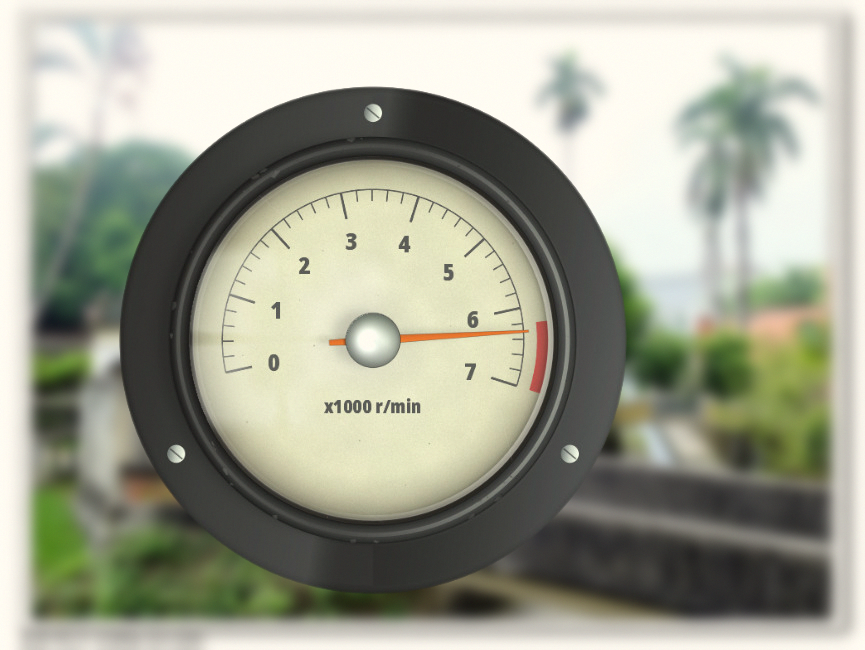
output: 6300 rpm
